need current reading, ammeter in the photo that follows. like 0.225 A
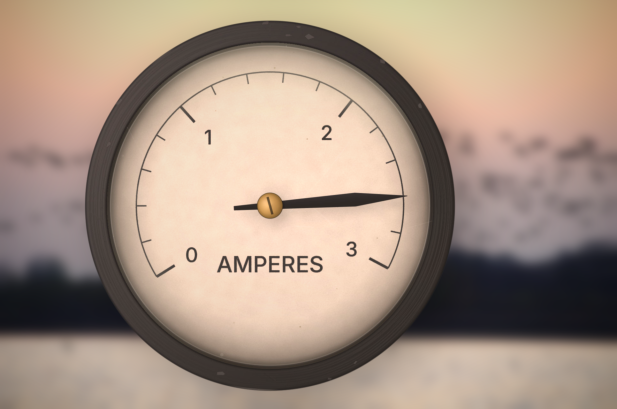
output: 2.6 A
